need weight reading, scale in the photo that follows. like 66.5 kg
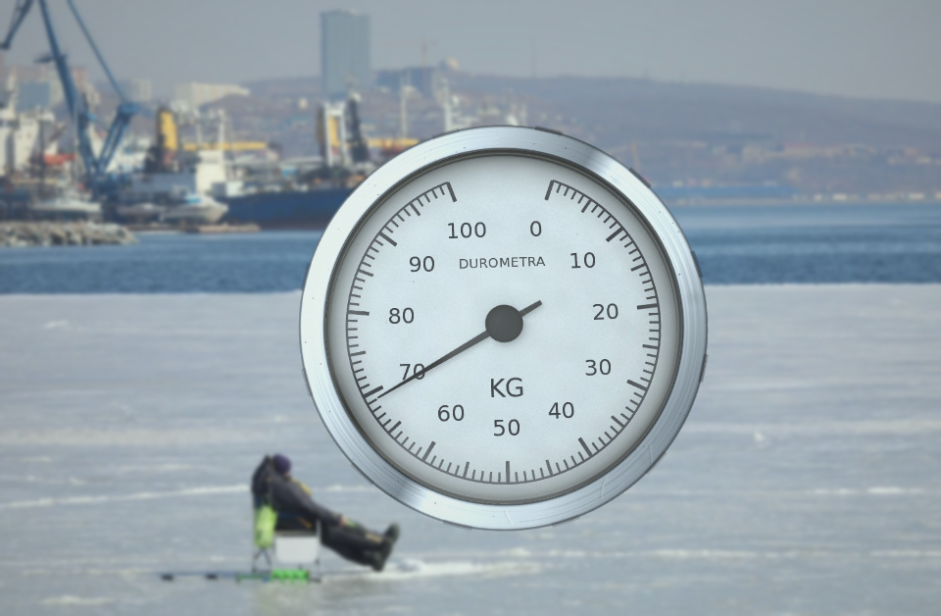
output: 69 kg
